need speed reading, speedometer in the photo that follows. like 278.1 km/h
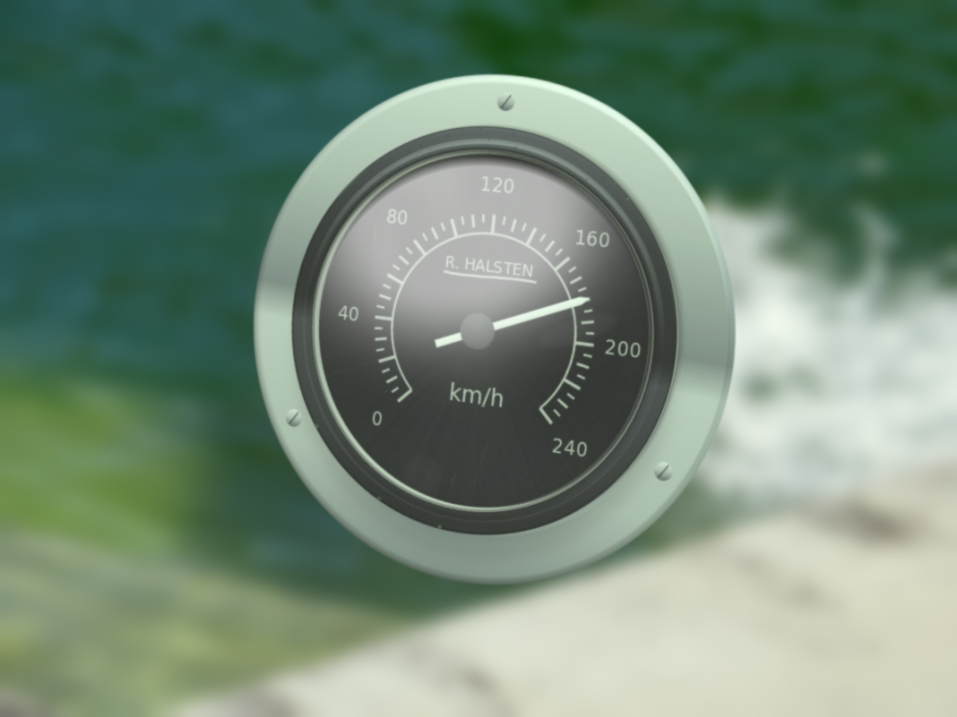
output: 180 km/h
